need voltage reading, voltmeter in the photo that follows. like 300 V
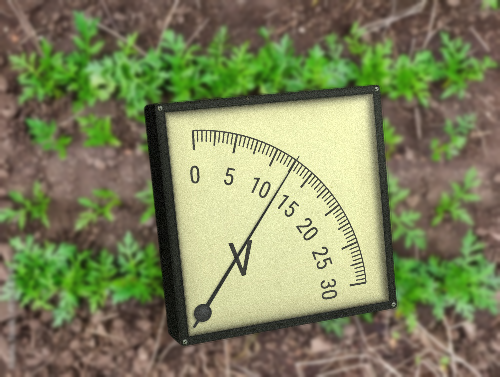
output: 12.5 V
